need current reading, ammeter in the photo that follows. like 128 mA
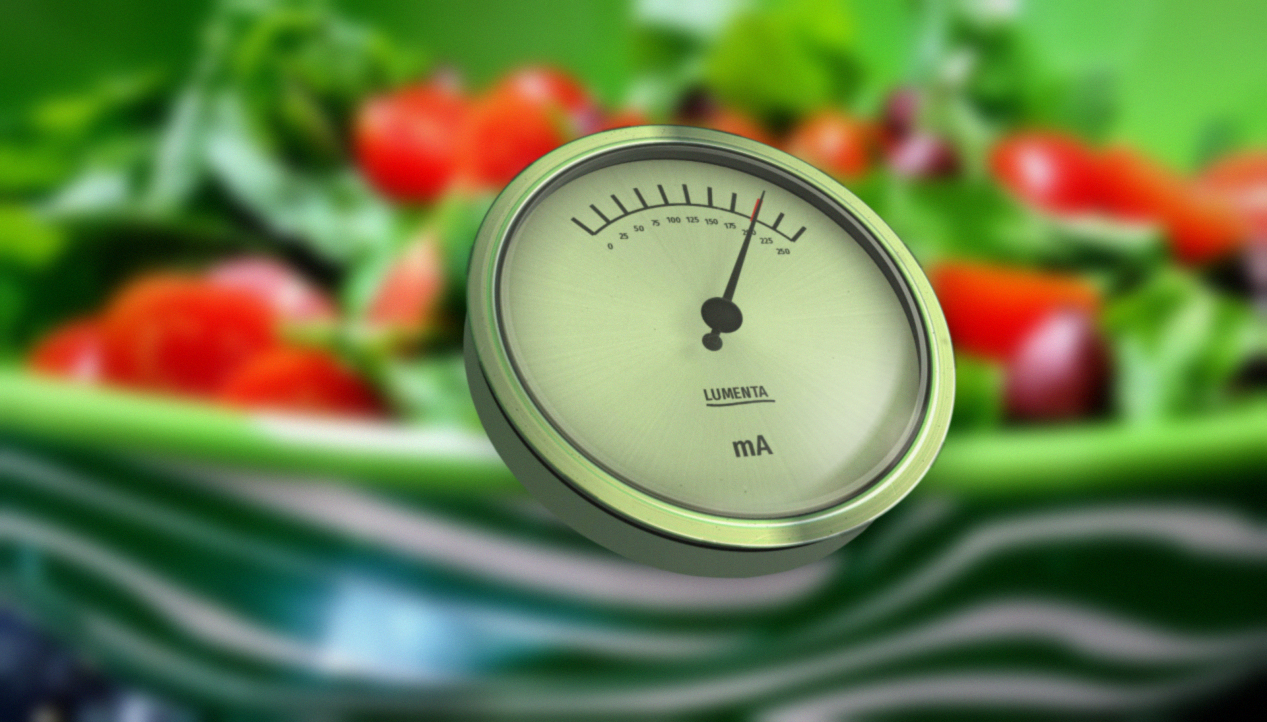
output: 200 mA
